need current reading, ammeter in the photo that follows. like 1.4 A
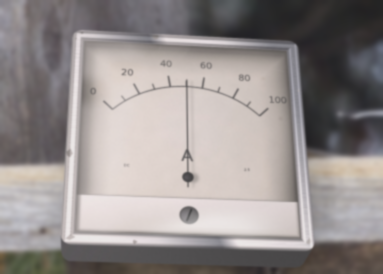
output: 50 A
